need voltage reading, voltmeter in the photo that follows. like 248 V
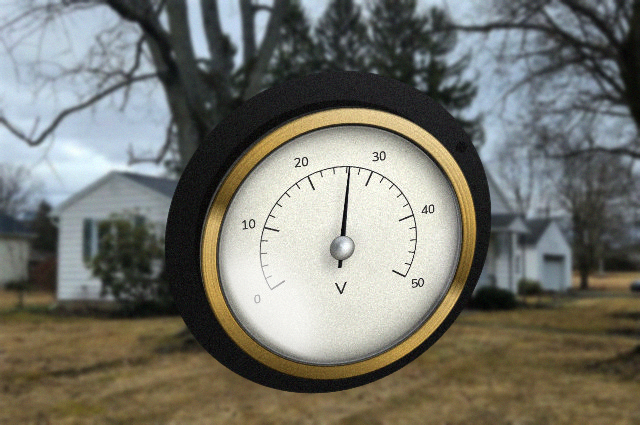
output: 26 V
